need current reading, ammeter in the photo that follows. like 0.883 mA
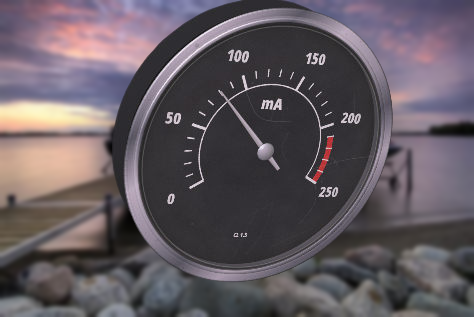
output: 80 mA
